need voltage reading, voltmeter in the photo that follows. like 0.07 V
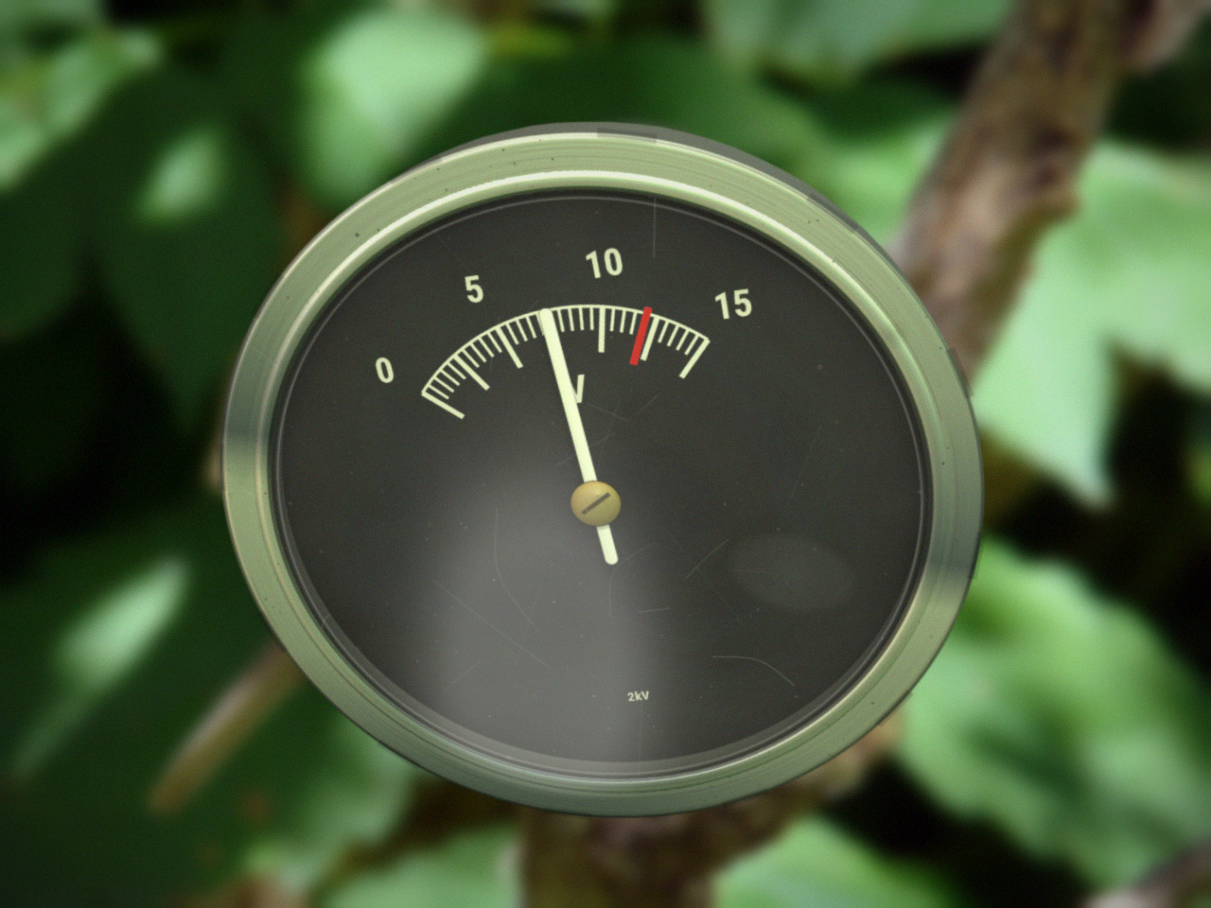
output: 7.5 V
